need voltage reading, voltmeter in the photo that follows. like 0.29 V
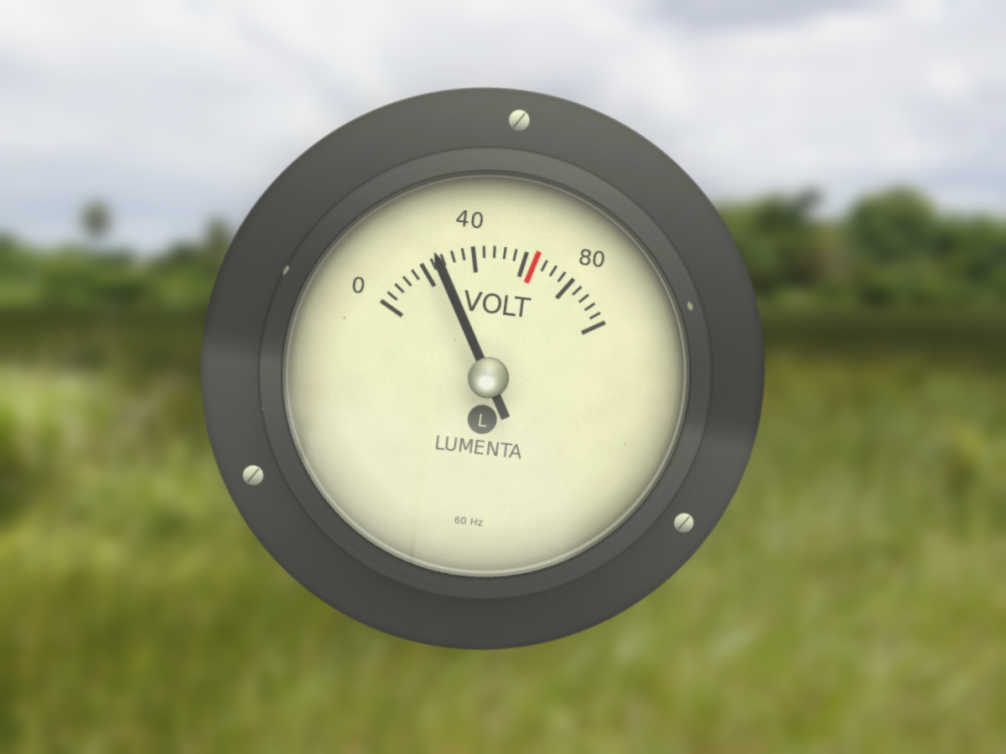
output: 26 V
